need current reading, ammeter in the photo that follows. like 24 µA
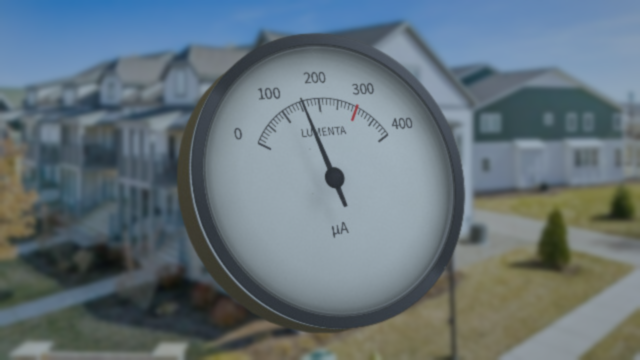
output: 150 µA
